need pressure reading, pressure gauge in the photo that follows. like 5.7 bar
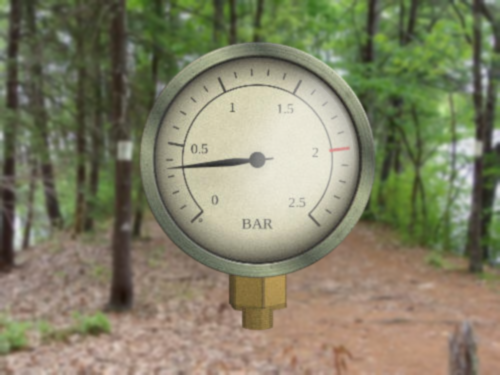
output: 0.35 bar
